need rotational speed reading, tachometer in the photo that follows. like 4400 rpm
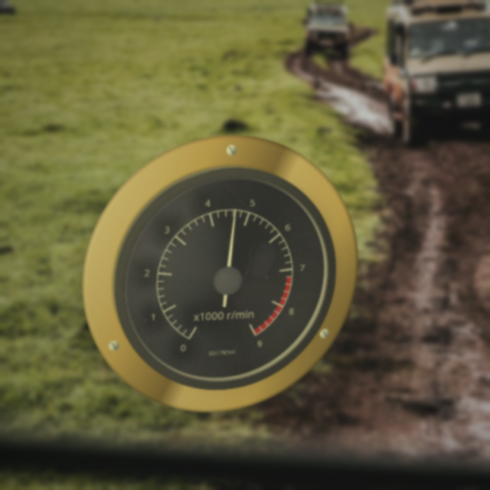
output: 4600 rpm
